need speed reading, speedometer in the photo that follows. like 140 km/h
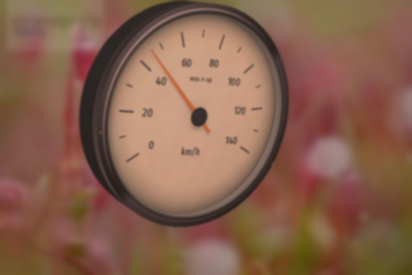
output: 45 km/h
